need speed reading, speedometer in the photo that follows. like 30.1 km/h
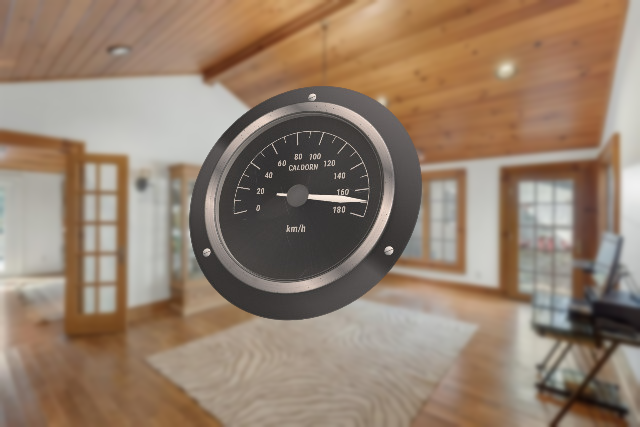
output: 170 km/h
